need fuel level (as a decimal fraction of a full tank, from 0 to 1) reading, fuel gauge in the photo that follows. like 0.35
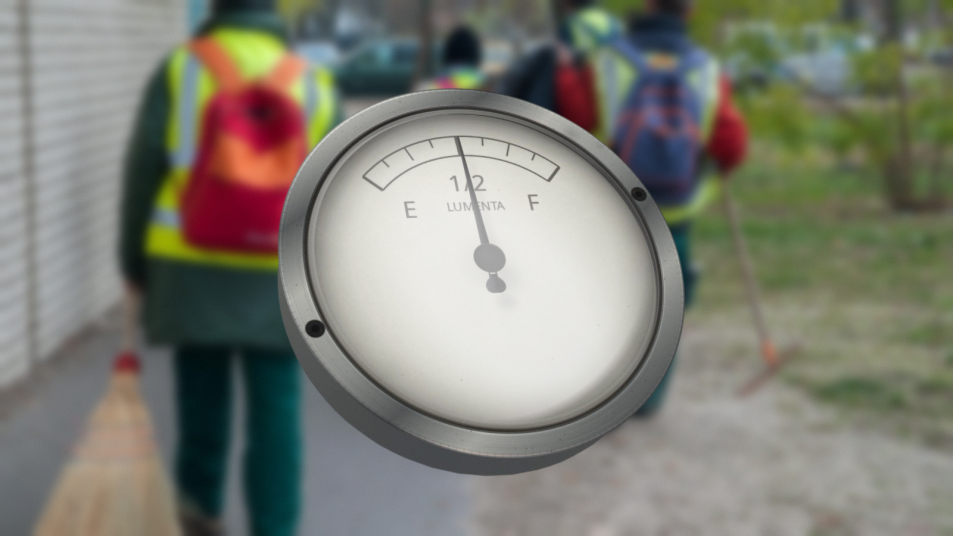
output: 0.5
